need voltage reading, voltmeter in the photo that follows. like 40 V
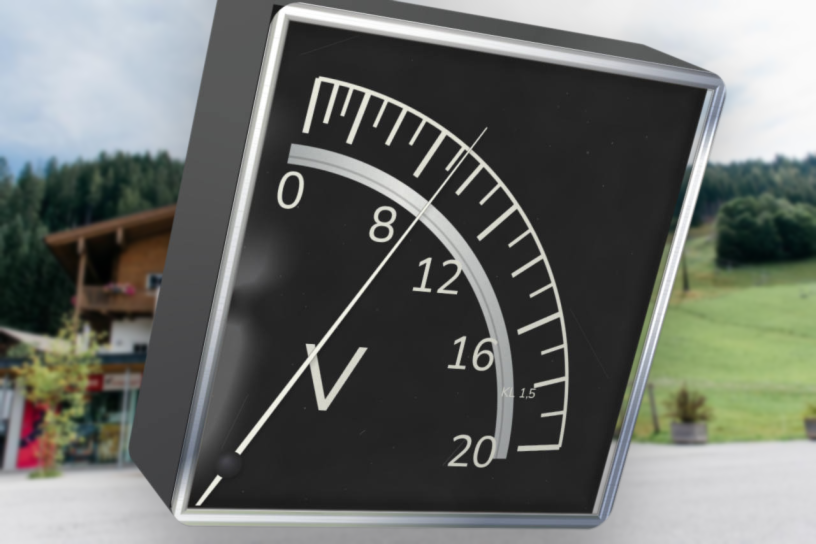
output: 9 V
